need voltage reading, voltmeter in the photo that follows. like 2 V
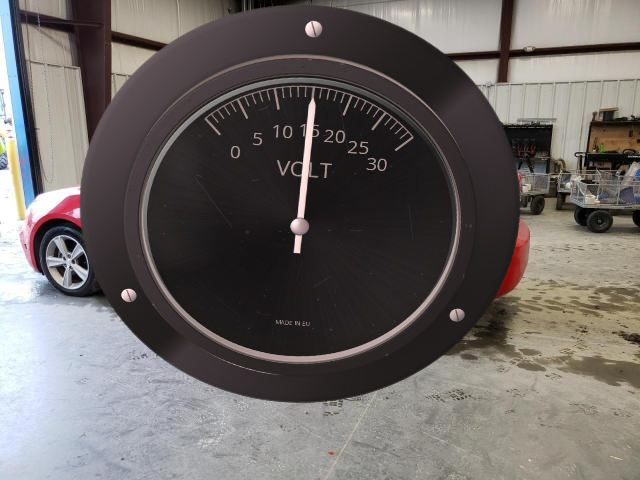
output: 15 V
